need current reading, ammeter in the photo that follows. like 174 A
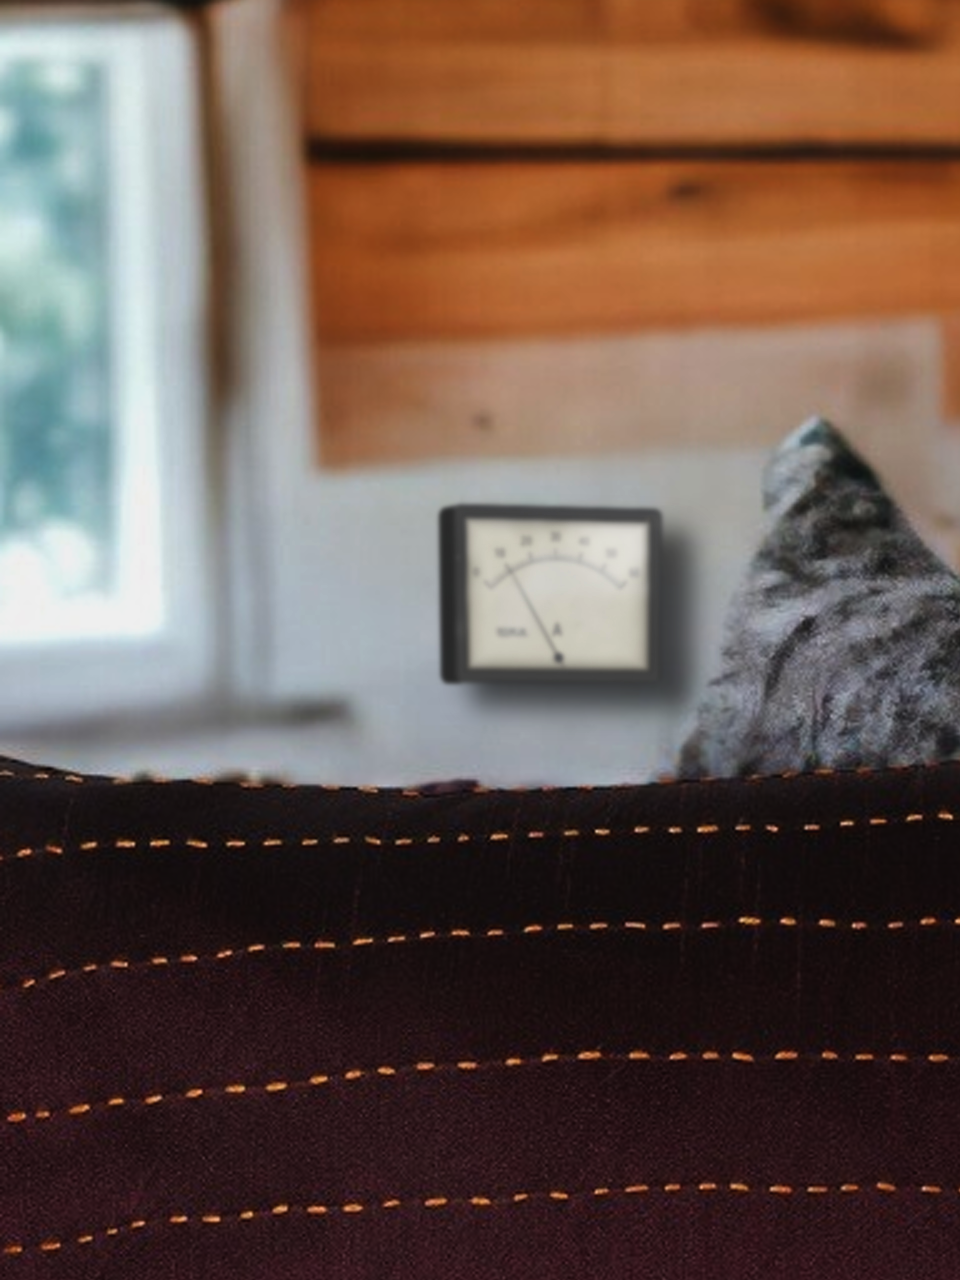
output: 10 A
